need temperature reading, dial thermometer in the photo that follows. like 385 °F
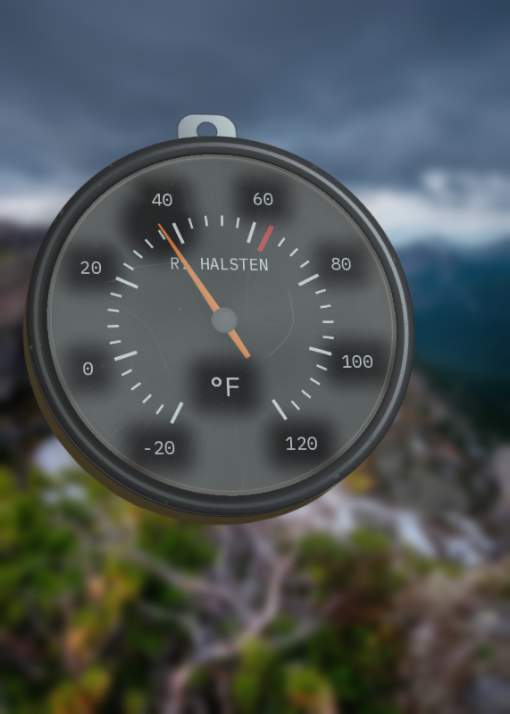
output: 36 °F
